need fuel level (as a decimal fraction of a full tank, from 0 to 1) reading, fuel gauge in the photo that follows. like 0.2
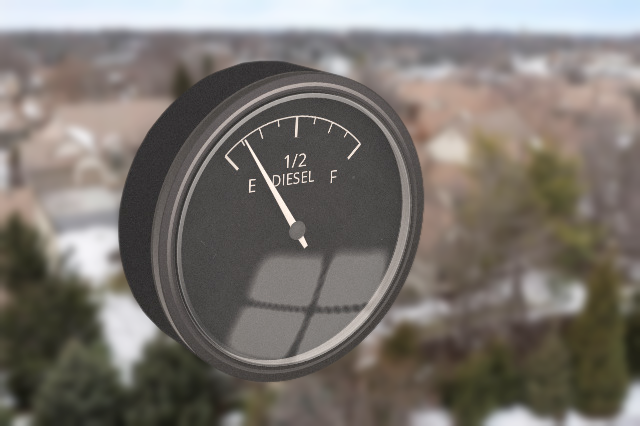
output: 0.125
